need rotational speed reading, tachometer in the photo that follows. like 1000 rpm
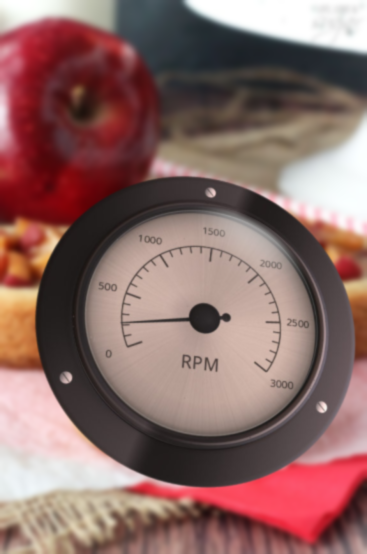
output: 200 rpm
